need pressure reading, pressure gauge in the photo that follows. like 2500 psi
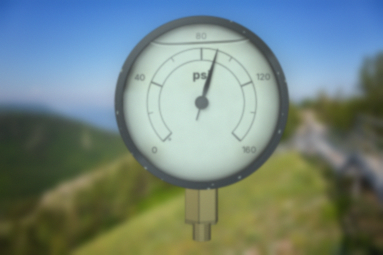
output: 90 psi
